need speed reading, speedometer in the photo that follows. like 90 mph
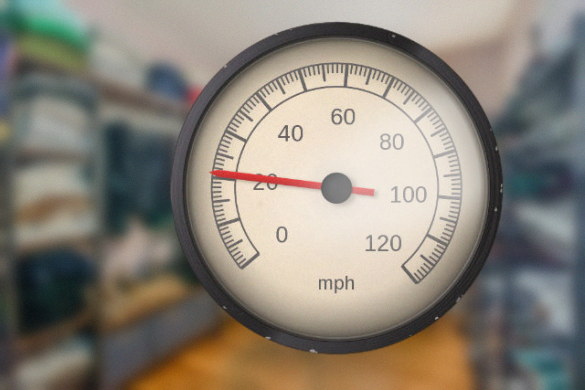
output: 21 mph
